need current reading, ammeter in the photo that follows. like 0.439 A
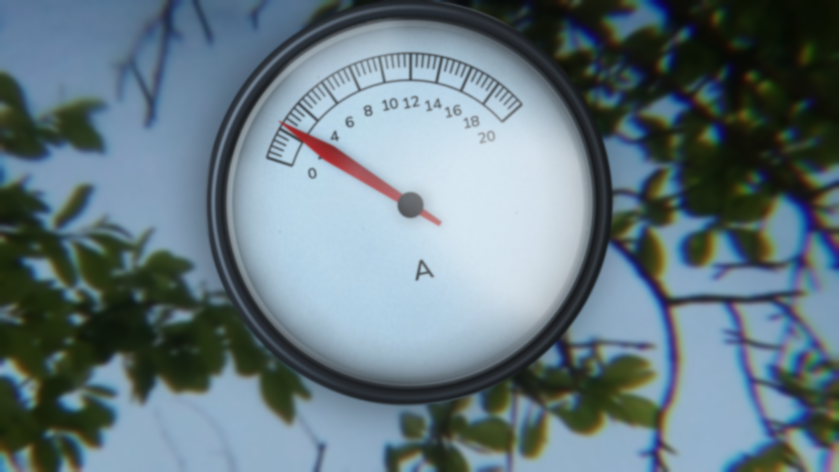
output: 2.4 A
